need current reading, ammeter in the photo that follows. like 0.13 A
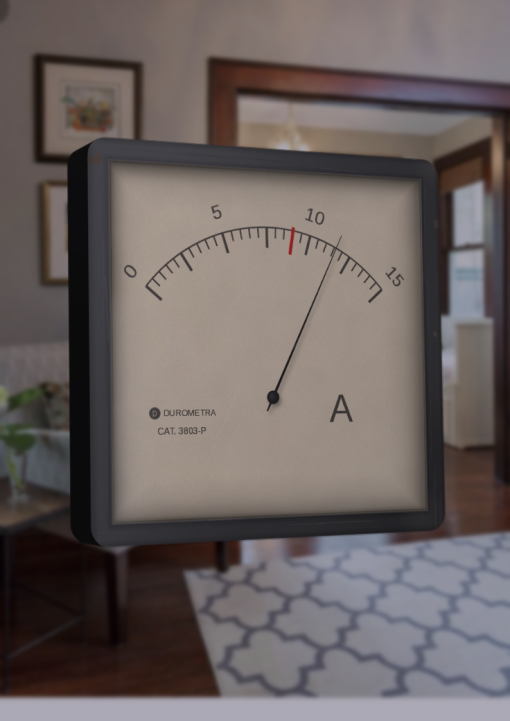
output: 11.5 A
